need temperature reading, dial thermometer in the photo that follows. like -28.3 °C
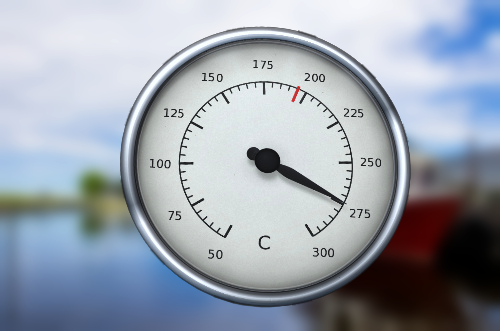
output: 275 °C
